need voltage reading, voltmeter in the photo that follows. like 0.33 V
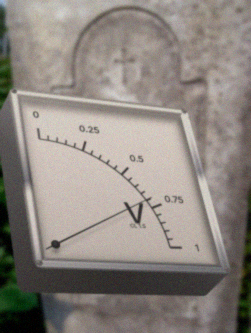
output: 0.7 V
